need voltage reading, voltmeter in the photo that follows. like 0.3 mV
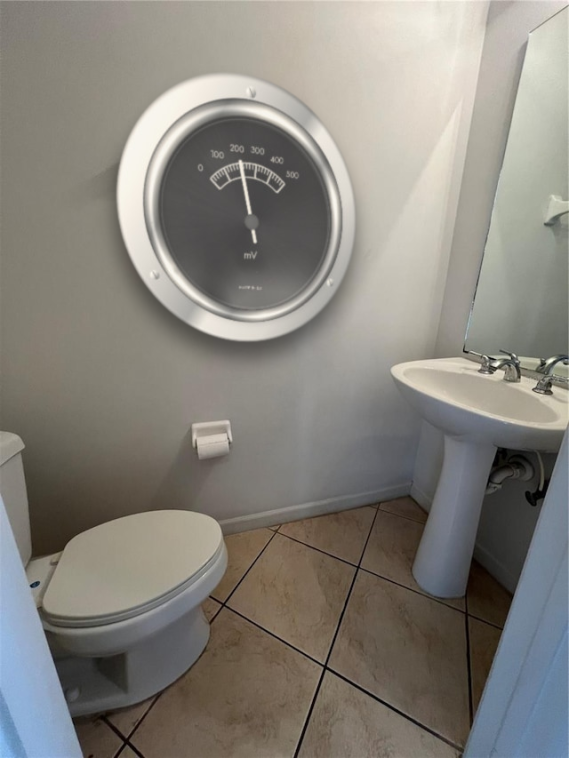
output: 200 mV
